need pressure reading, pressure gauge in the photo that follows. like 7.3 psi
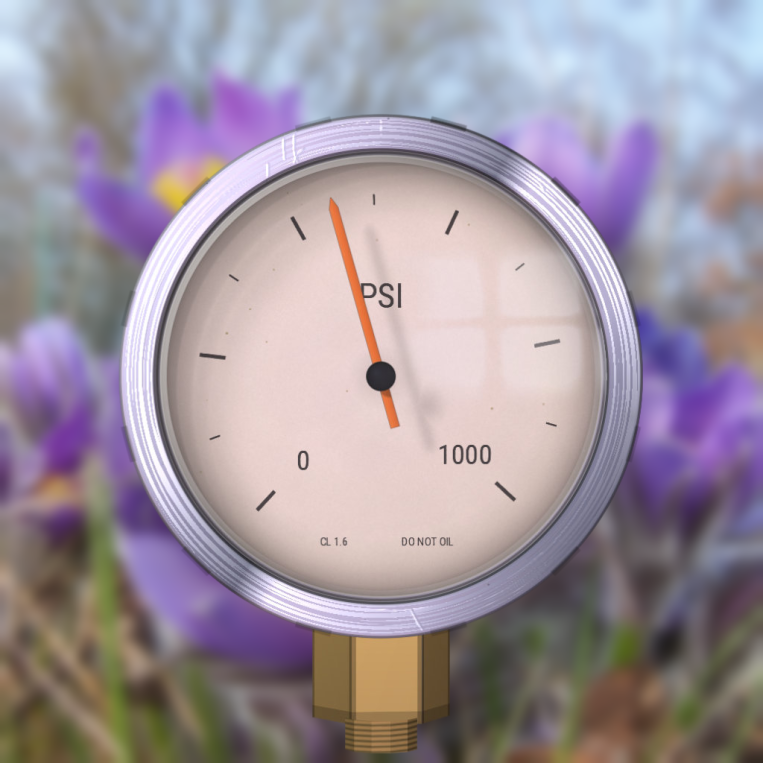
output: 450 psi
